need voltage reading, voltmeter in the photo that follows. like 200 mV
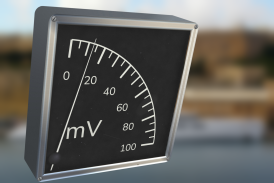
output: 12.5 mV
